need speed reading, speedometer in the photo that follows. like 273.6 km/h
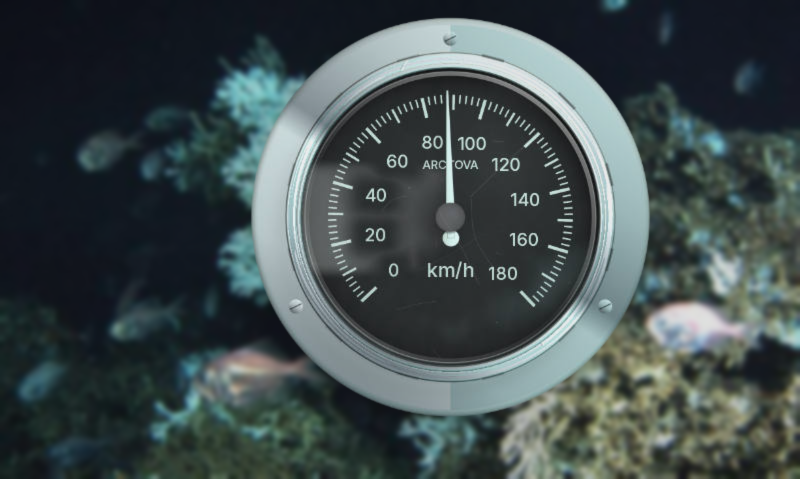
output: 88 km/h
